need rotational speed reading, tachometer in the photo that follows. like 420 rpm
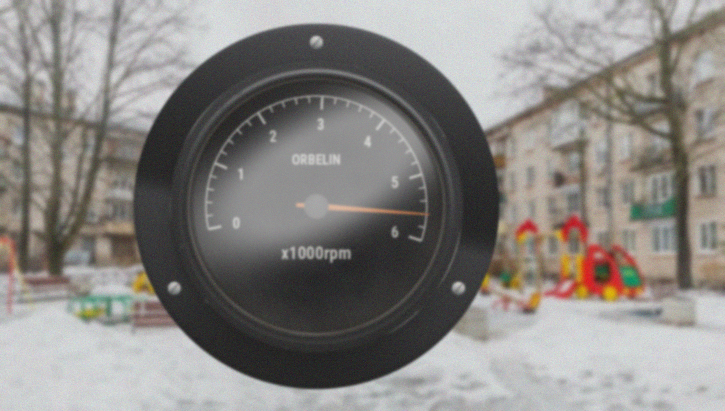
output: 5600 rpm
